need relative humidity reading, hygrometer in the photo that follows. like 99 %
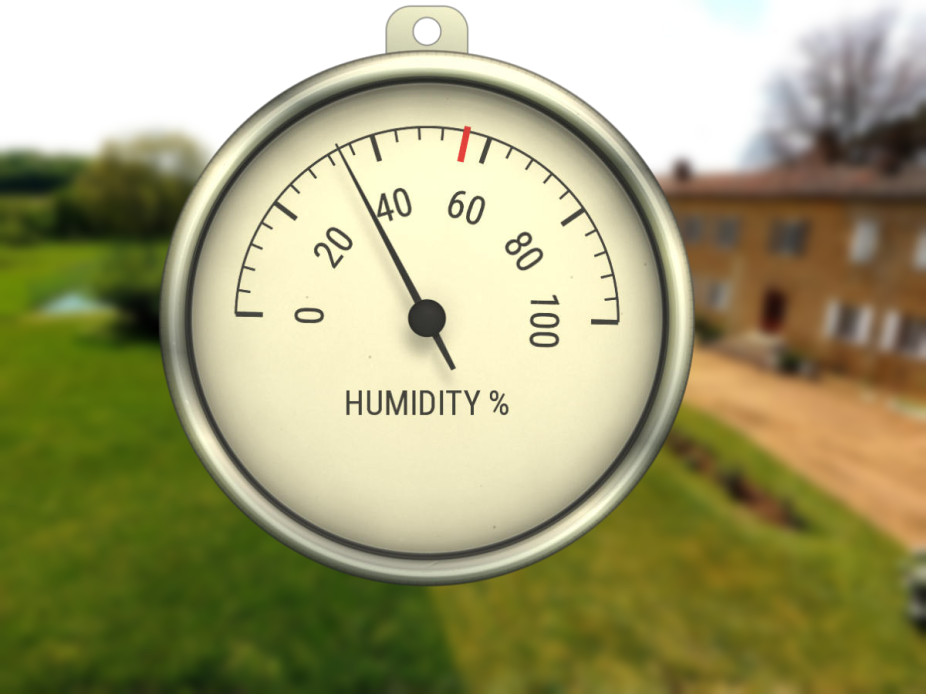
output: 34 %
